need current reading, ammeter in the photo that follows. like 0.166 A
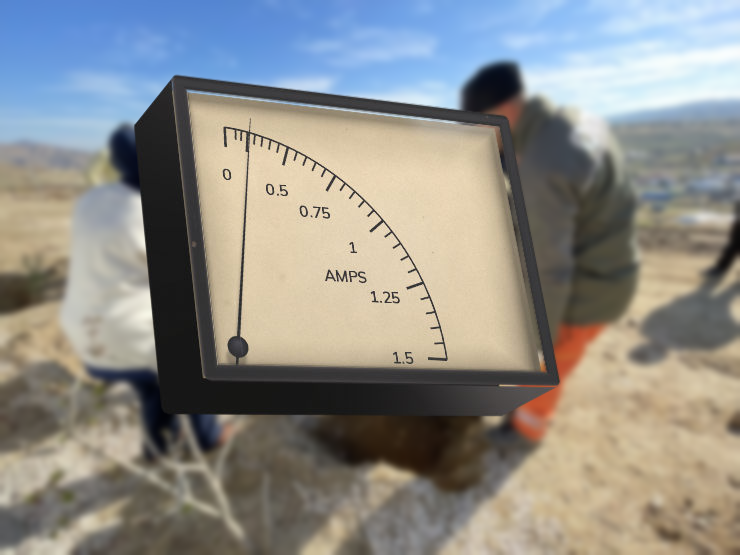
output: 0.25 A
